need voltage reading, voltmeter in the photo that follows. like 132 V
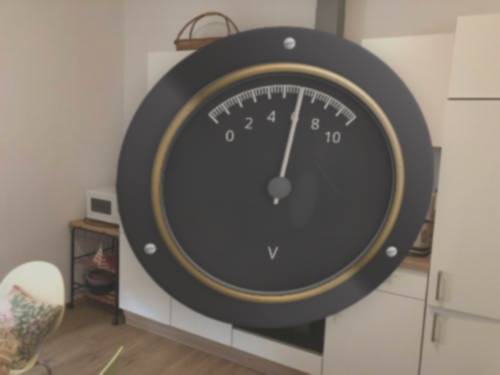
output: 6 V
